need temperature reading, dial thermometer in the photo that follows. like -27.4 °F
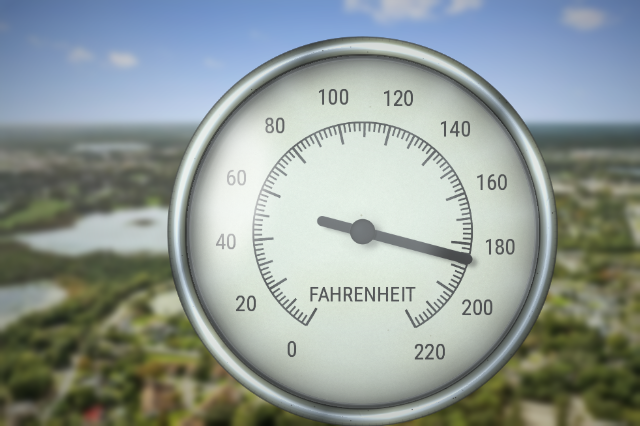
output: 186 °F
